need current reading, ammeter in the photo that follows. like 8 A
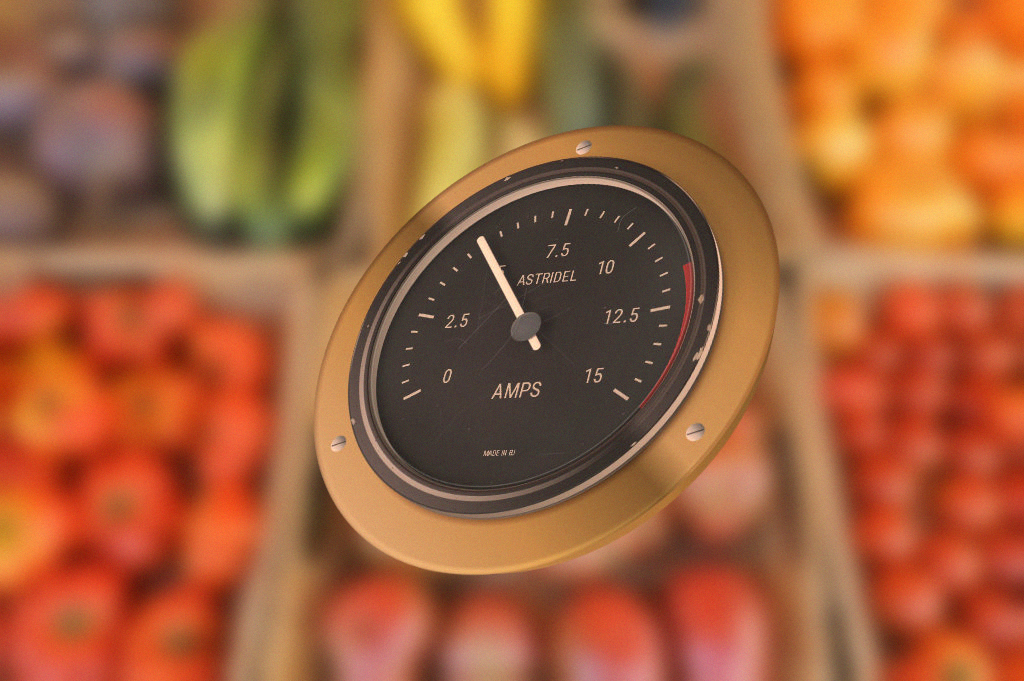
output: 5 A
